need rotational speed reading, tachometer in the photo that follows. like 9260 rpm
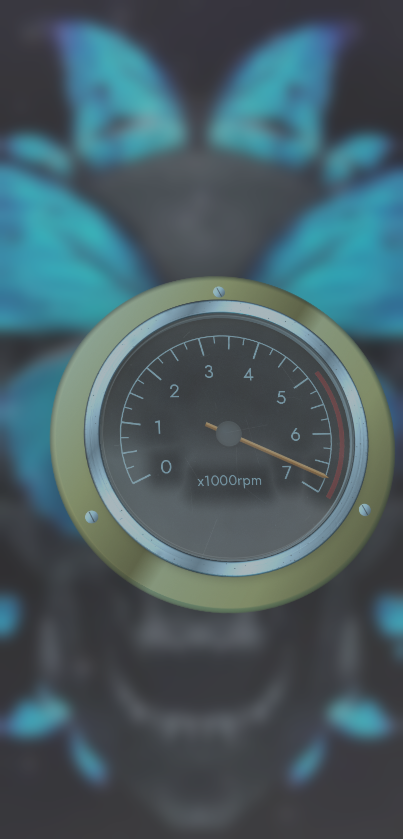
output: 6750 rpm
